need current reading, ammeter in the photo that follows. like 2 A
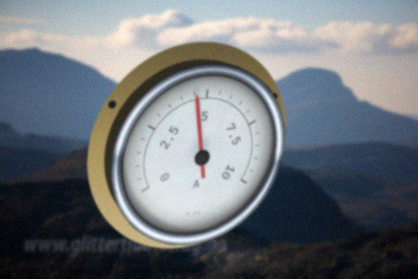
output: 4.5 A
